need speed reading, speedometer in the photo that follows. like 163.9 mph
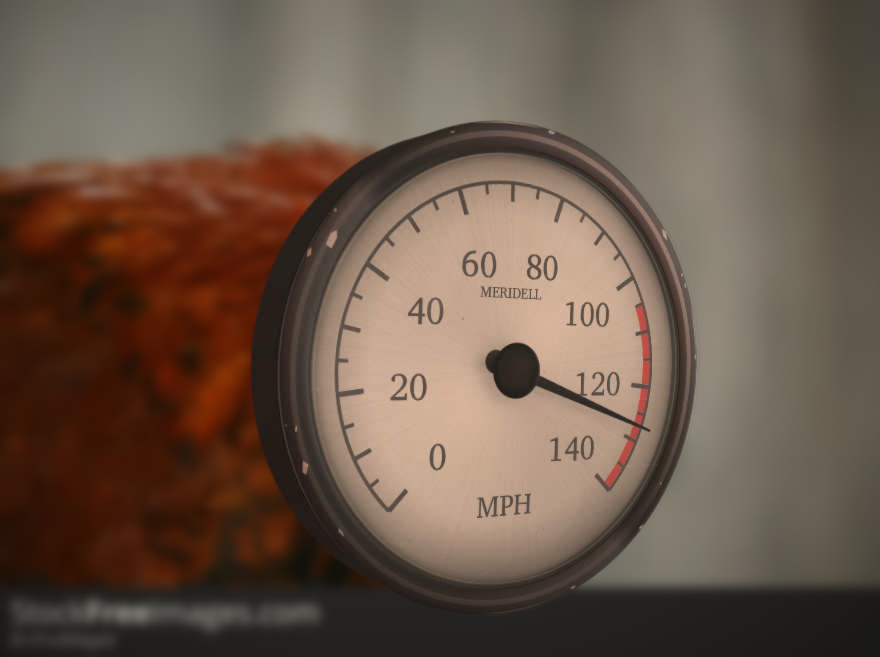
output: 127.5 mph
